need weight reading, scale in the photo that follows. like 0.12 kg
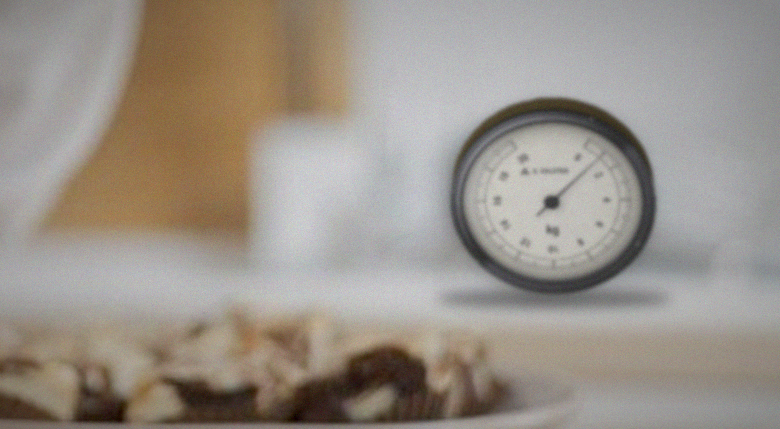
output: 1 kg
